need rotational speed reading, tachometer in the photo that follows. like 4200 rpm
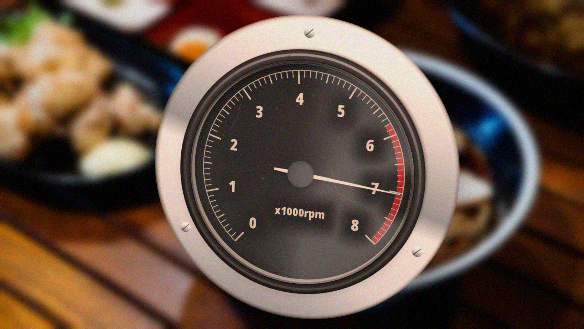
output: 7000 rpm
